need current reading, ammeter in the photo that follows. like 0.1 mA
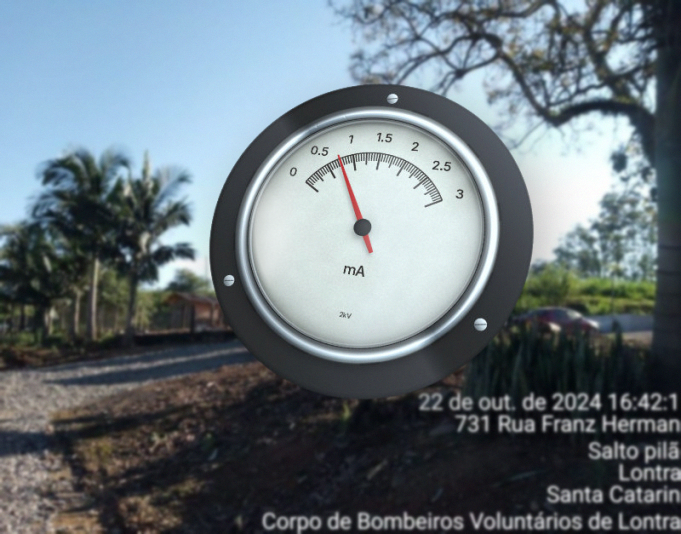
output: 0.75 mA
